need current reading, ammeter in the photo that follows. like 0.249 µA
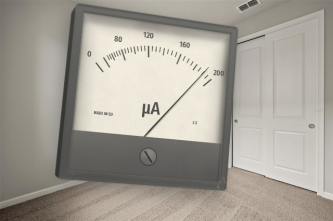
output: 190 µA
